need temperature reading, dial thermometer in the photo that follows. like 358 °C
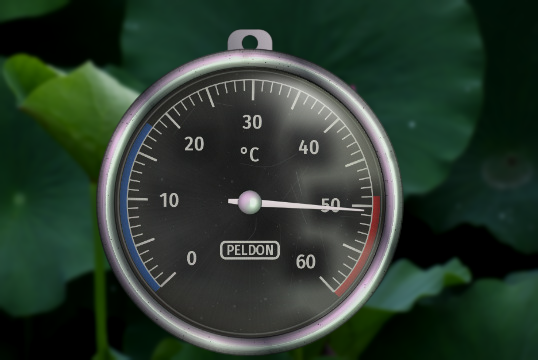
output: 50.5 °C
